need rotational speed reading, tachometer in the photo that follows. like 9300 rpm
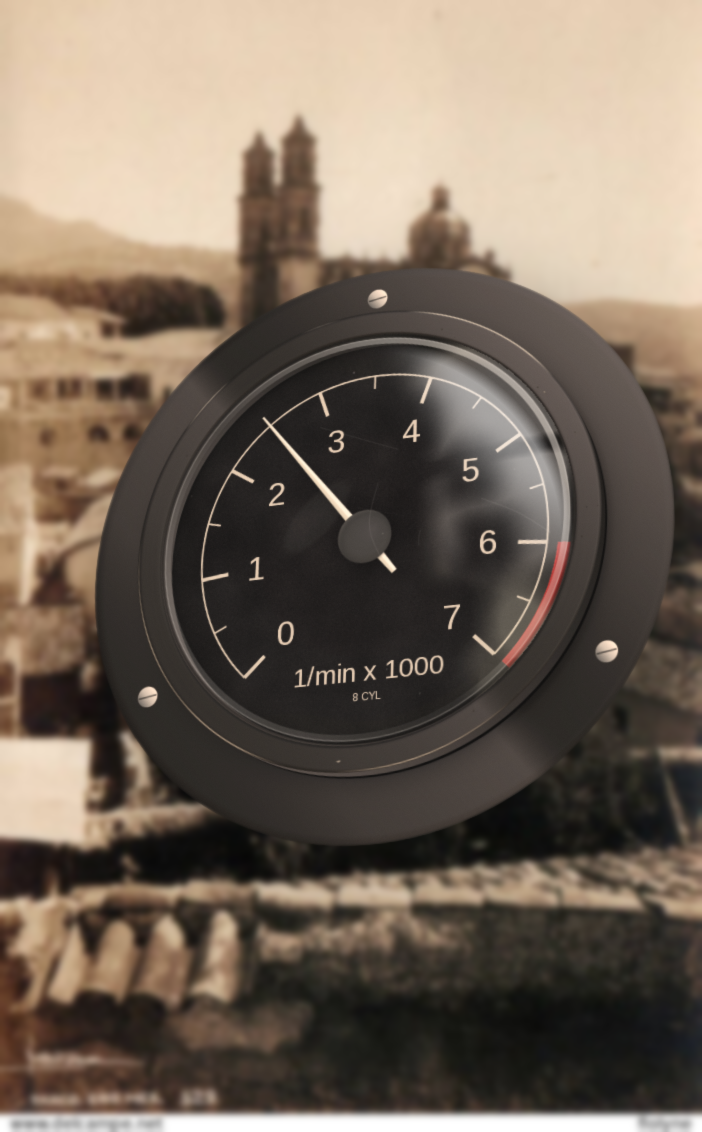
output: 2500 rpm
